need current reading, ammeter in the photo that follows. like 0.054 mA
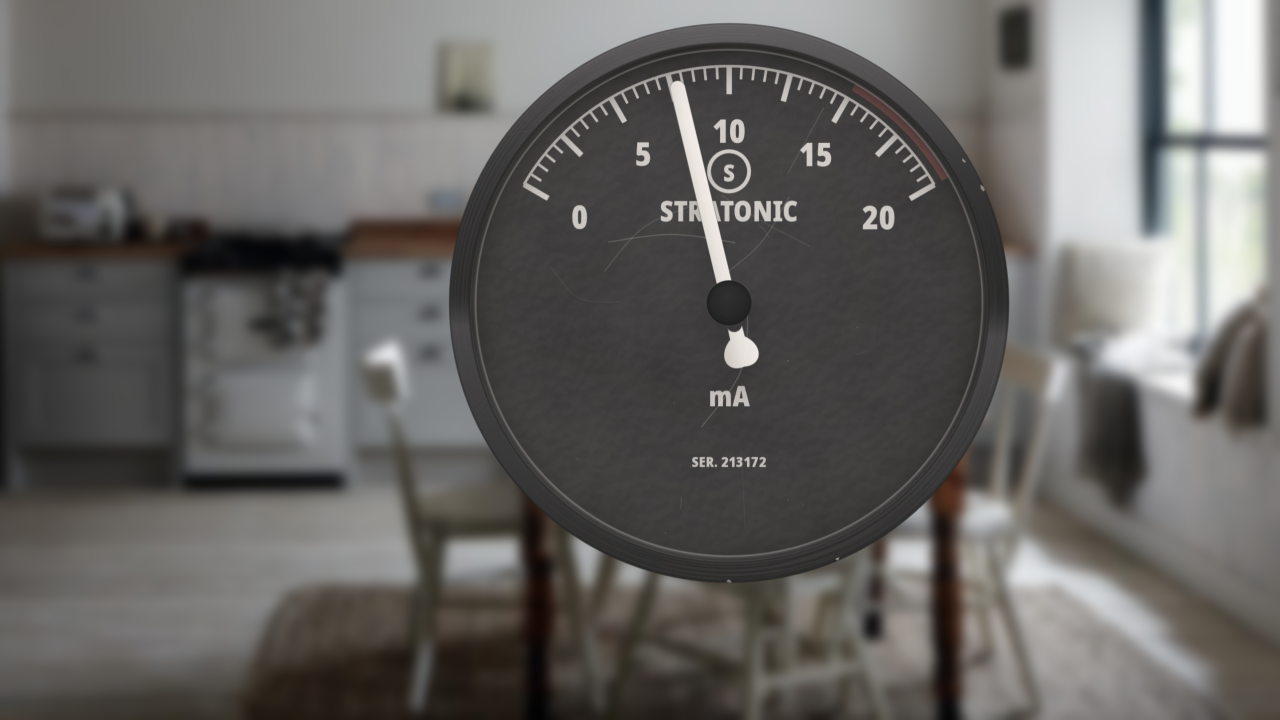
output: 7.75 mA
